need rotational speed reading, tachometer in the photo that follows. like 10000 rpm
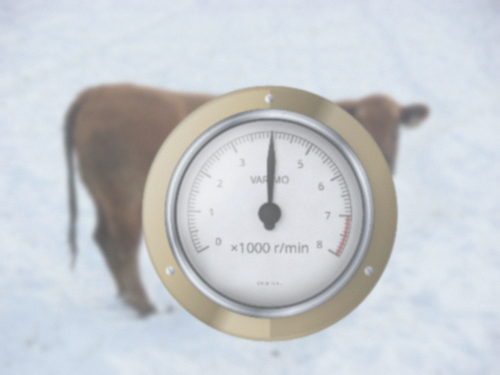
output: 4000 rpm
